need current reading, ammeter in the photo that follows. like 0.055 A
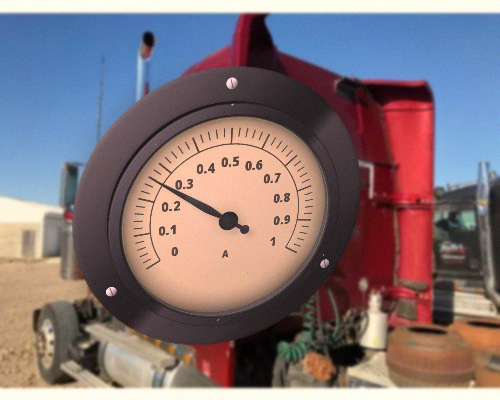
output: 0.26 A
